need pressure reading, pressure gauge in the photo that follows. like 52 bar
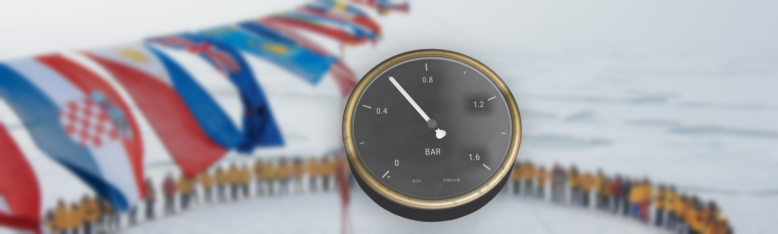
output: 0.6 bar
